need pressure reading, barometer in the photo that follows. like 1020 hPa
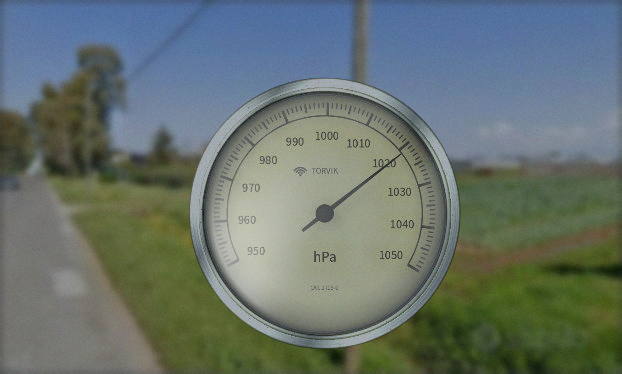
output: 1021 hPa
